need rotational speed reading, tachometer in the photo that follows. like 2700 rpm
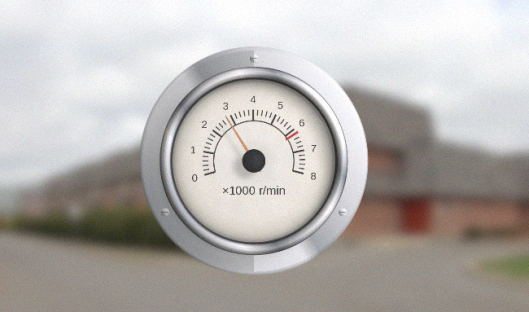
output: 2800 rpm
